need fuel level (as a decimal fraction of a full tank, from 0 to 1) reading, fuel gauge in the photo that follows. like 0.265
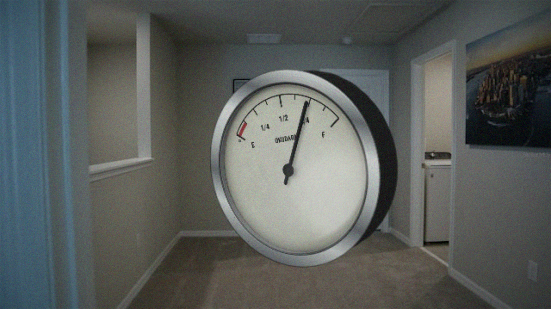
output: 0.75
